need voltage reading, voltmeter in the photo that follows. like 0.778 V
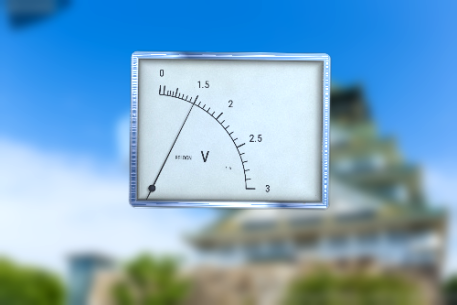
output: 1.5 V
